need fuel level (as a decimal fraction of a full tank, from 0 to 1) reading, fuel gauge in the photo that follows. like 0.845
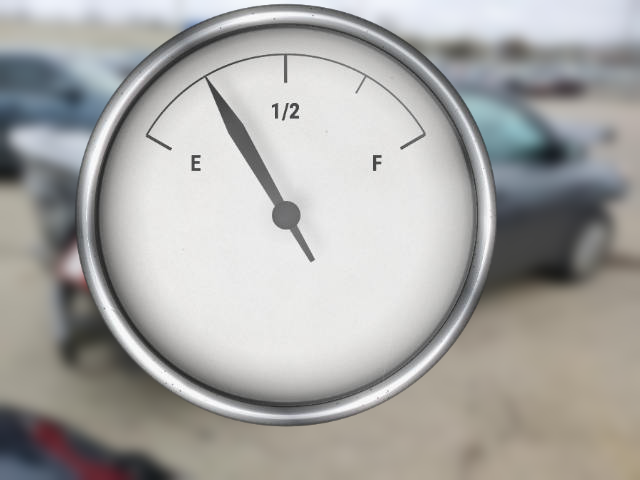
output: 0.25
